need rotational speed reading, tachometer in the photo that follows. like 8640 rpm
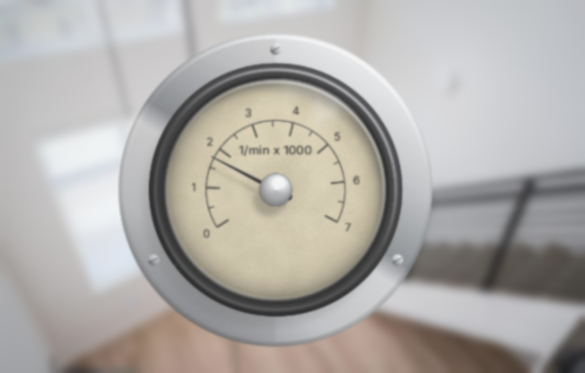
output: 1750 rpm
